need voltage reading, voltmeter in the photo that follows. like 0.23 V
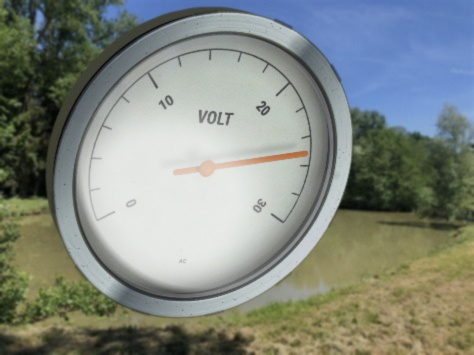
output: 25 V
